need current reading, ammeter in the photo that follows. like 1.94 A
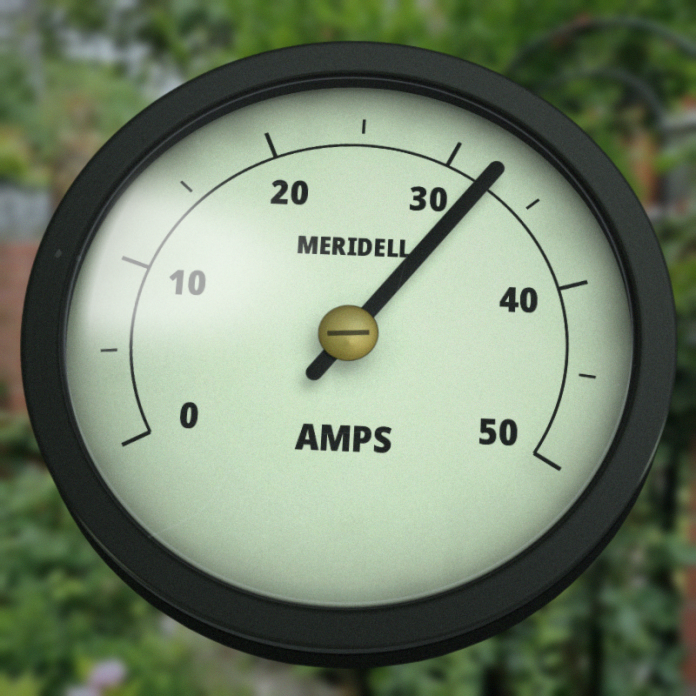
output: 32.5 A
